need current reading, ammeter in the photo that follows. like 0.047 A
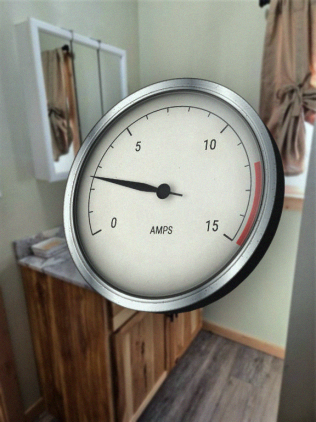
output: 2.5 A
